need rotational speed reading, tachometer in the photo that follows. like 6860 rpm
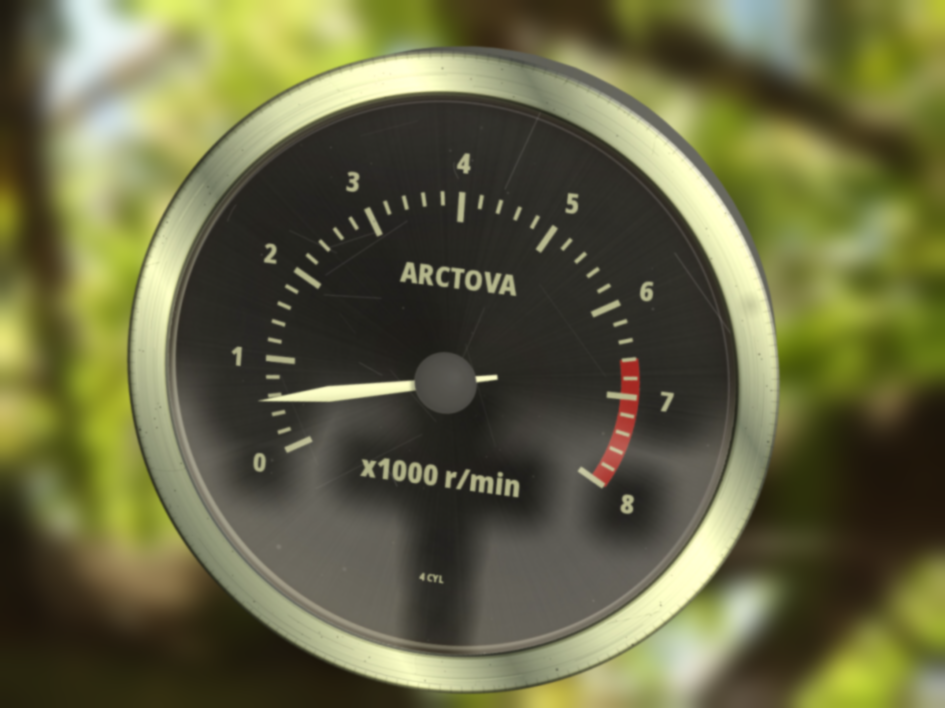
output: 600 rpm
